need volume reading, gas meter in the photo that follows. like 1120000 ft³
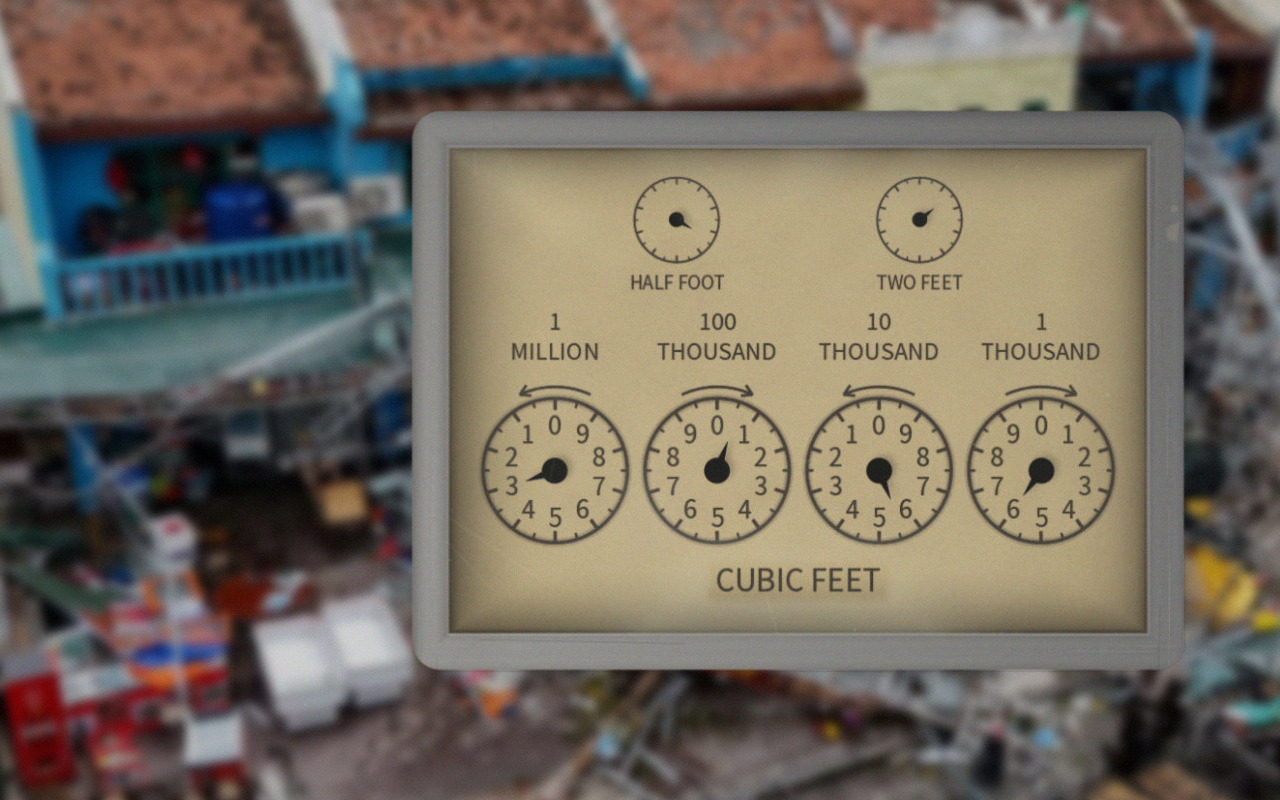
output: 305600 ft³
